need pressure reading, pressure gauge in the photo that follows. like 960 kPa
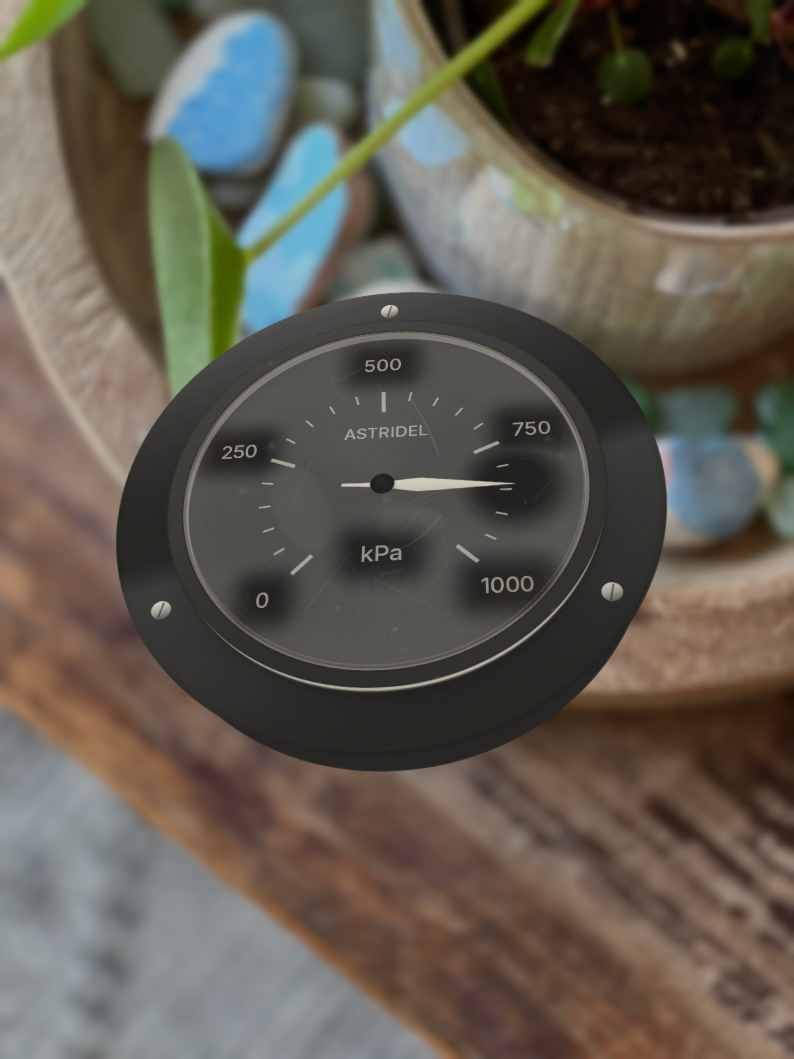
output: 850 kPa
